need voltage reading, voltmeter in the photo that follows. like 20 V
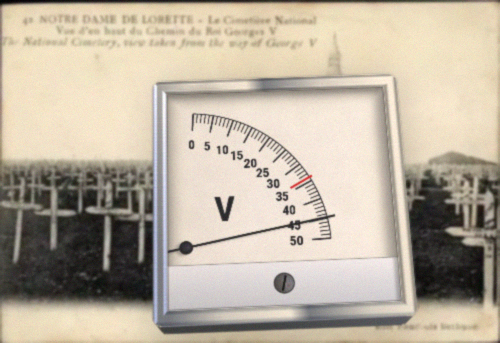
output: 45 V
